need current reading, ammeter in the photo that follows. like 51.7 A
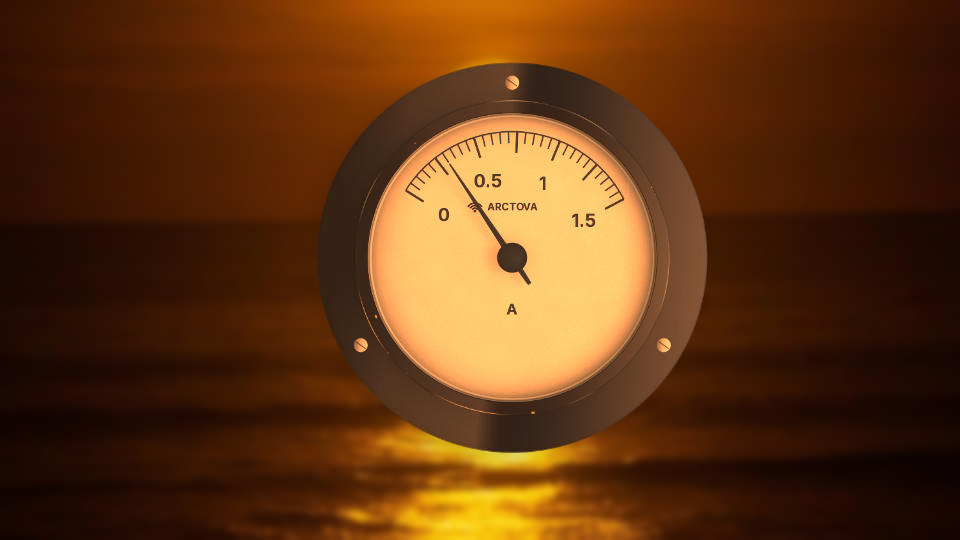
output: 0.3 A
